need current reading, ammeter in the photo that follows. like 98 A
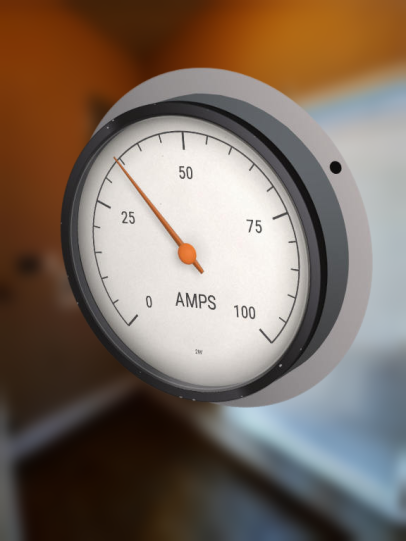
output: 35 A
